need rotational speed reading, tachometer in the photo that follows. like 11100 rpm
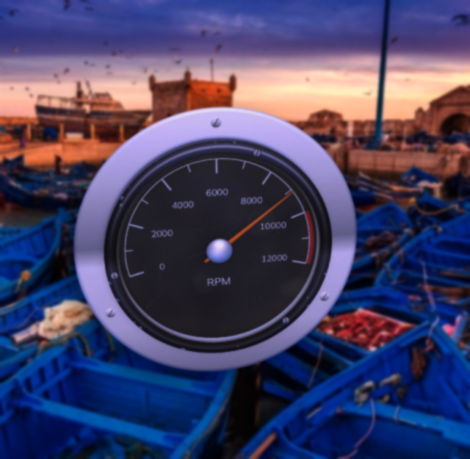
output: 9000 rpm
